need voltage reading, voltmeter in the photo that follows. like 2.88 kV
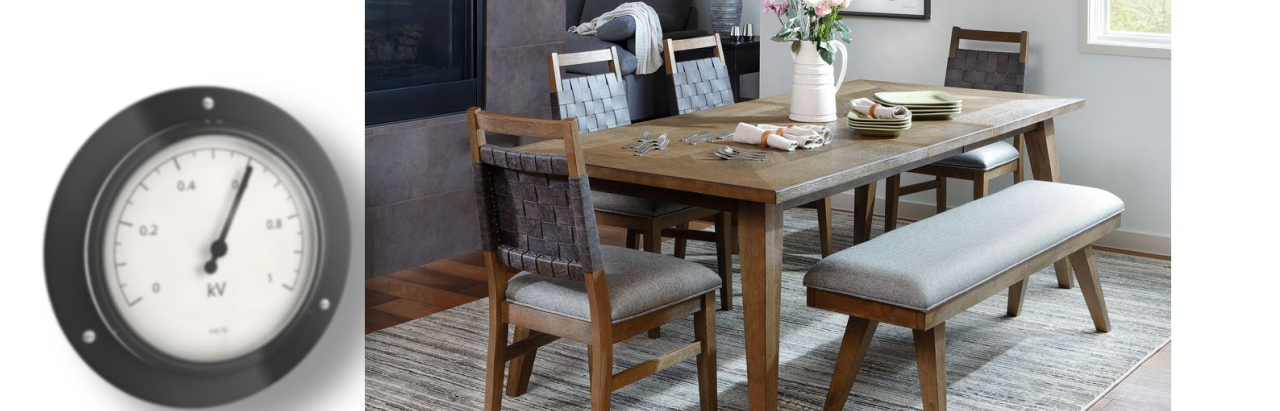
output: 0.6 kV
